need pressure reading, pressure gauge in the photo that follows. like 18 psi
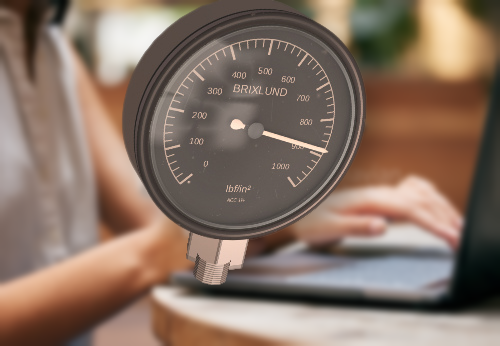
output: 880 psi
